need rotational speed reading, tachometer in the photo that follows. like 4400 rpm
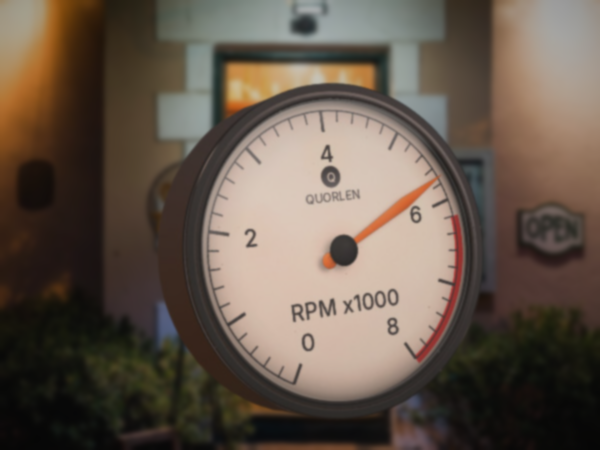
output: 5700 rpm
